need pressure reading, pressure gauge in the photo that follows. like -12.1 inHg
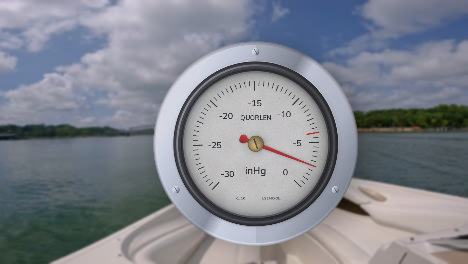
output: -2.5 inHg
